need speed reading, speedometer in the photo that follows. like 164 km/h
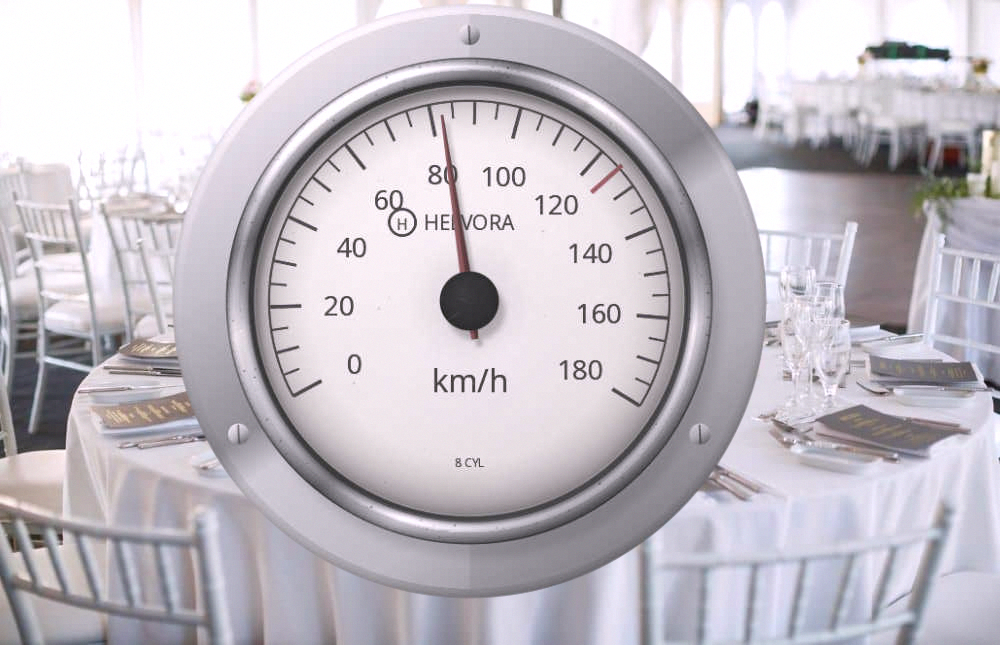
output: 82.5 km/h
